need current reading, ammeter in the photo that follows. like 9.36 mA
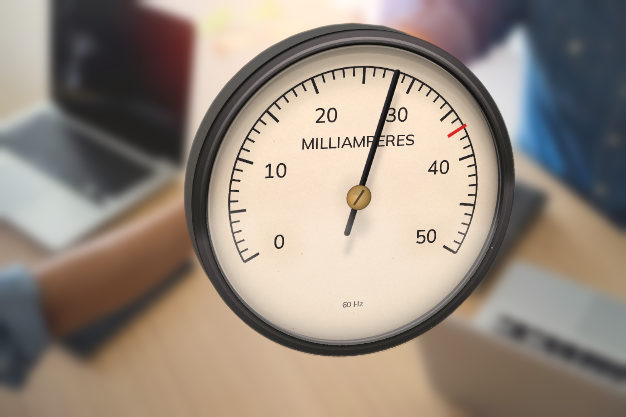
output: 28 mA
